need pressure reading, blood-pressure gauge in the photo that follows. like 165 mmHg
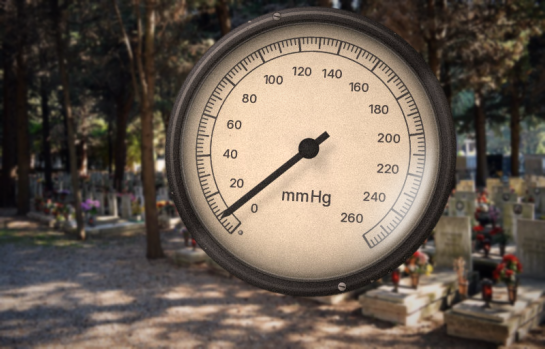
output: 8 mmHg
